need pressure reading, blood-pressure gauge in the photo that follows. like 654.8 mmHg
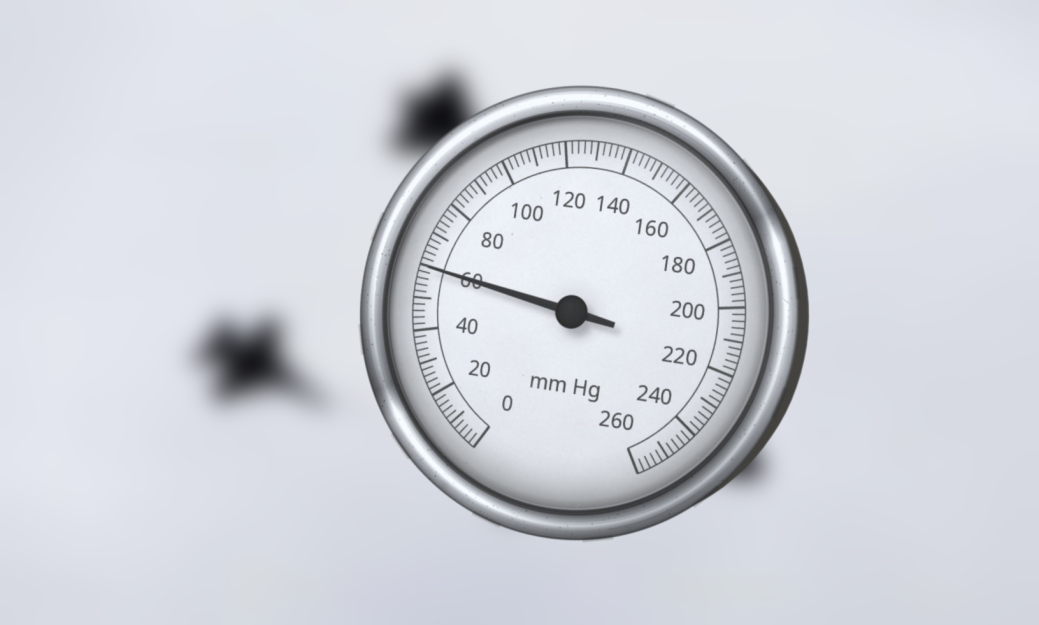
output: 60 mmHg
